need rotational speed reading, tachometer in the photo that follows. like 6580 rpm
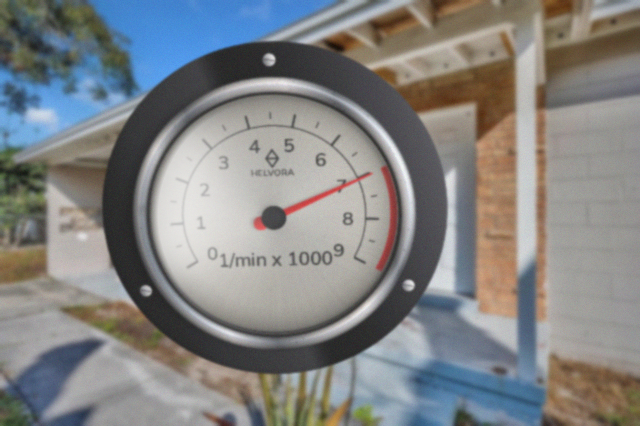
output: 7000 rpm
